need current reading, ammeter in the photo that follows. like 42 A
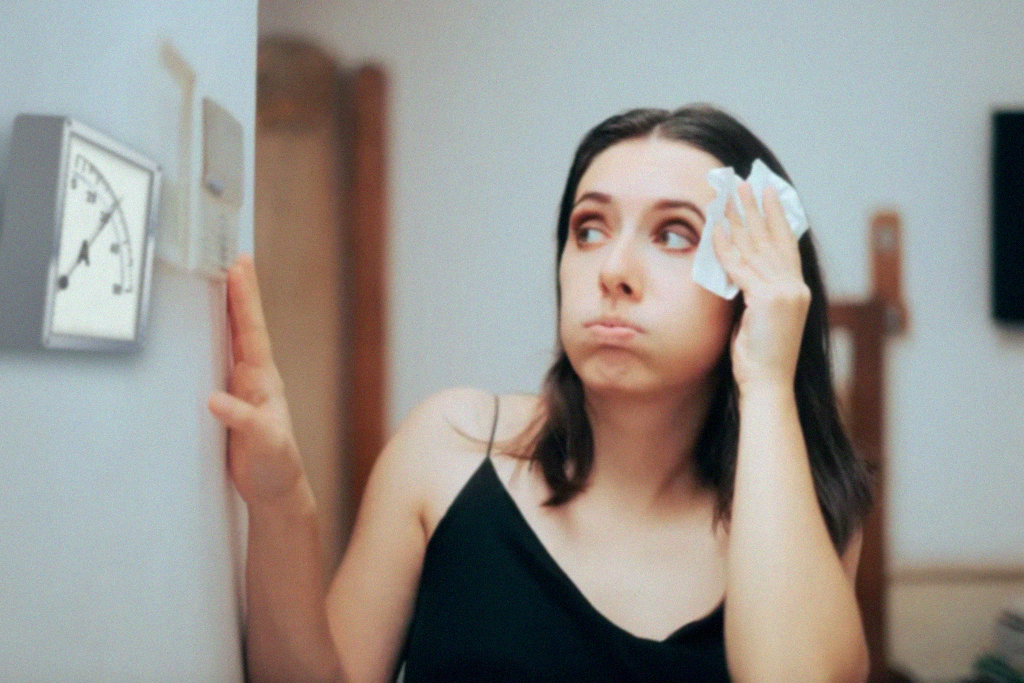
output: 30 A
